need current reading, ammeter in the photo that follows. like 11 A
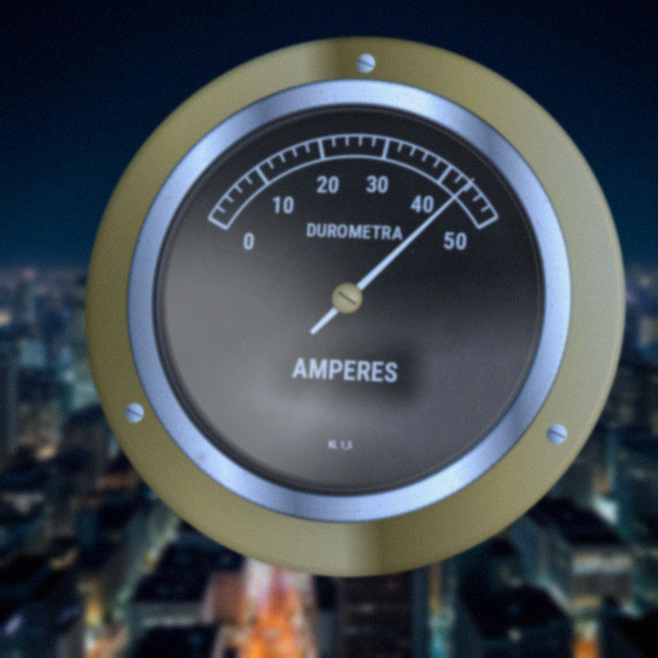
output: 44 A
